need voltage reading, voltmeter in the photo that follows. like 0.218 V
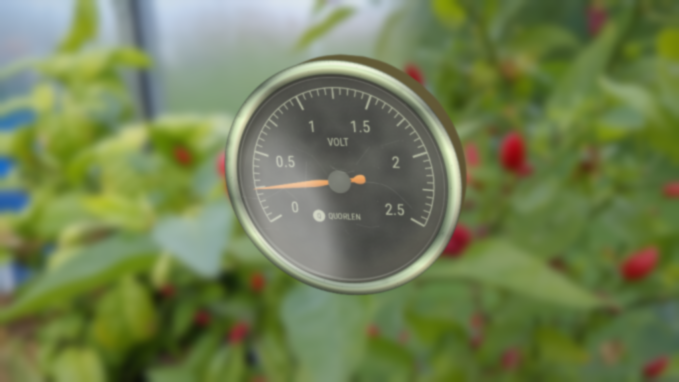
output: 0.25 V
